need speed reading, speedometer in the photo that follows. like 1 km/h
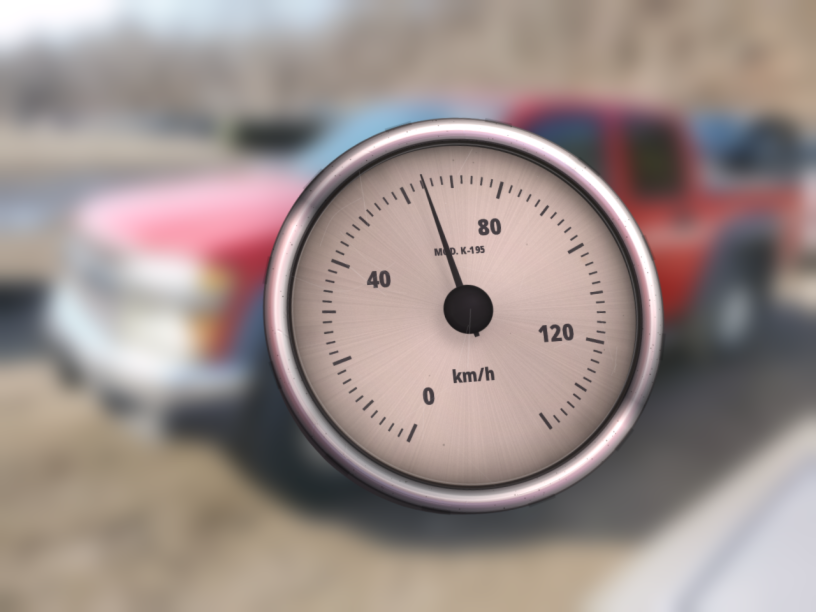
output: 64 km/h
